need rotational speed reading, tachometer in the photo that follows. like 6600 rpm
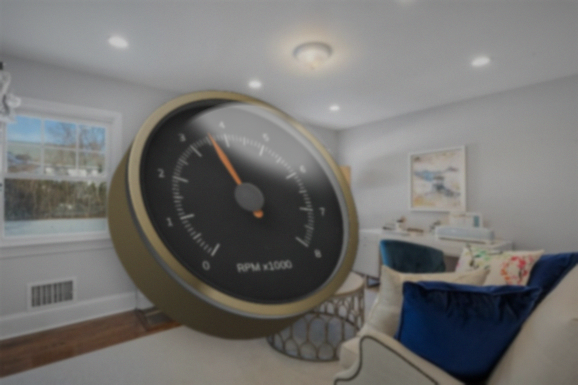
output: 3500 rpm
